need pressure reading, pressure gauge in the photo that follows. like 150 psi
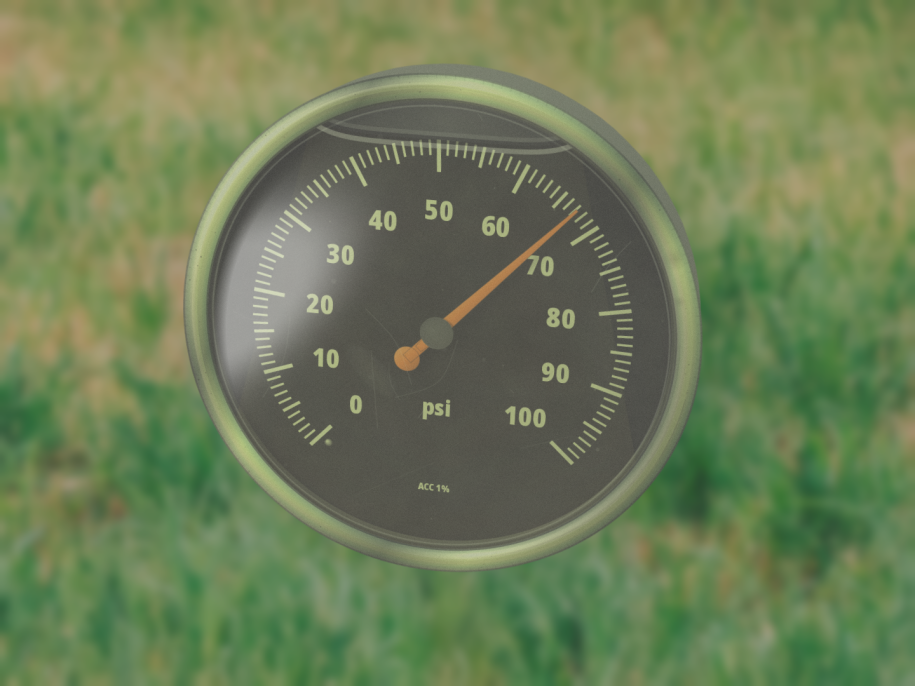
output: 67 psi
